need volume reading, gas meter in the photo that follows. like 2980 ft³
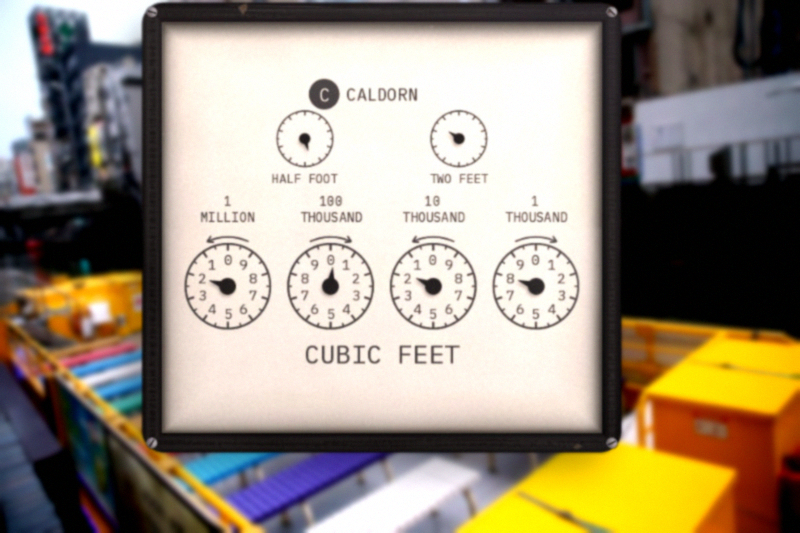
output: 201800 ft³
